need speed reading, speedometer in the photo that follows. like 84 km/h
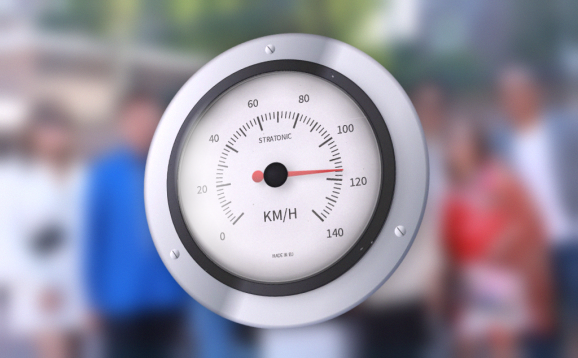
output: 116 km/h
